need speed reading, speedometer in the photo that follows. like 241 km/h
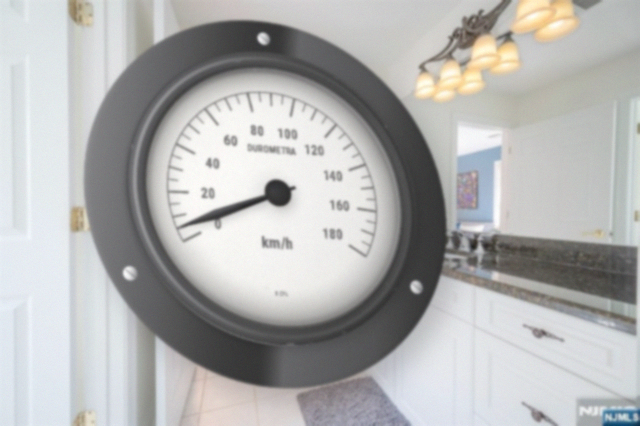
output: 5 km/h
